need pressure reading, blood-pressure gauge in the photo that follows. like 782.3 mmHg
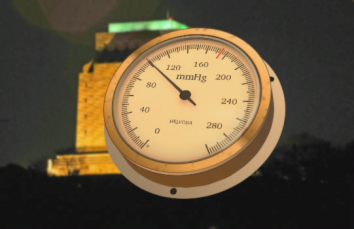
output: 100 mmHg
